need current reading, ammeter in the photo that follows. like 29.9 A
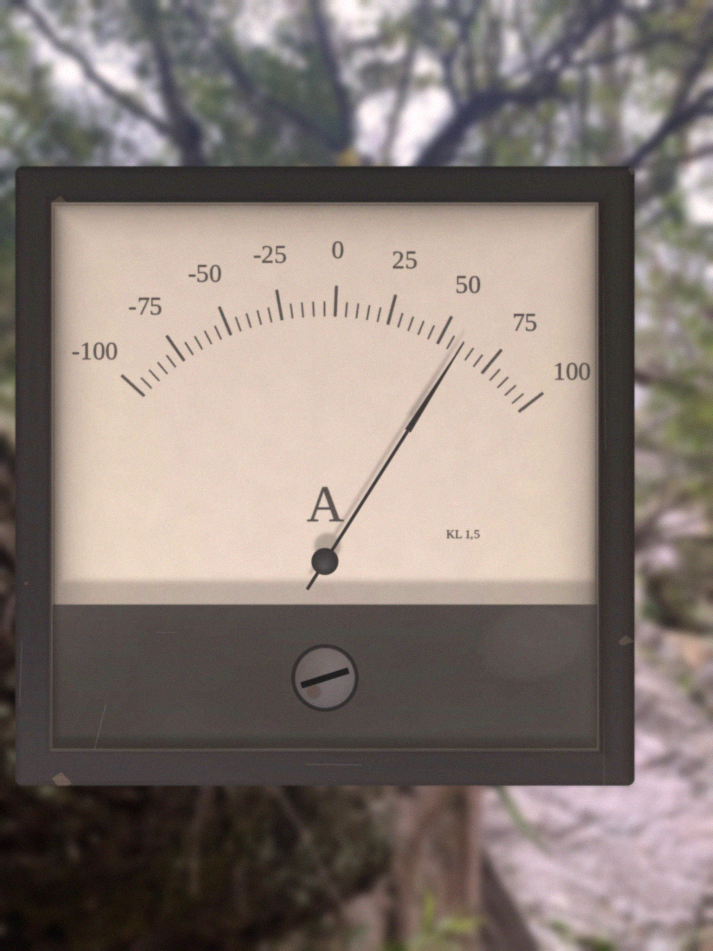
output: 60 A
